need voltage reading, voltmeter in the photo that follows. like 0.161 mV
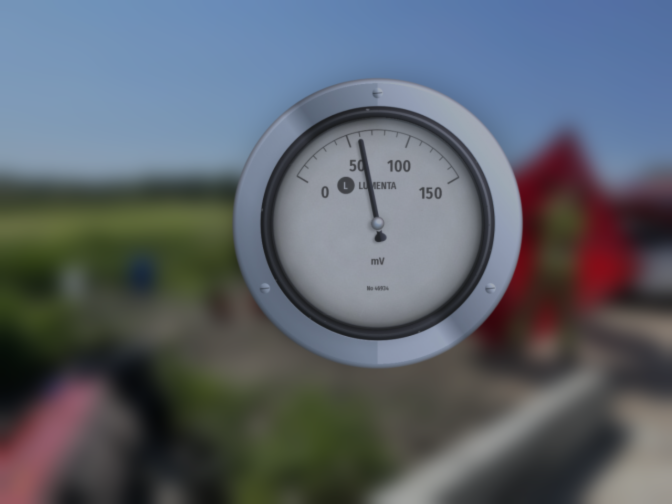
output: 60 mV
